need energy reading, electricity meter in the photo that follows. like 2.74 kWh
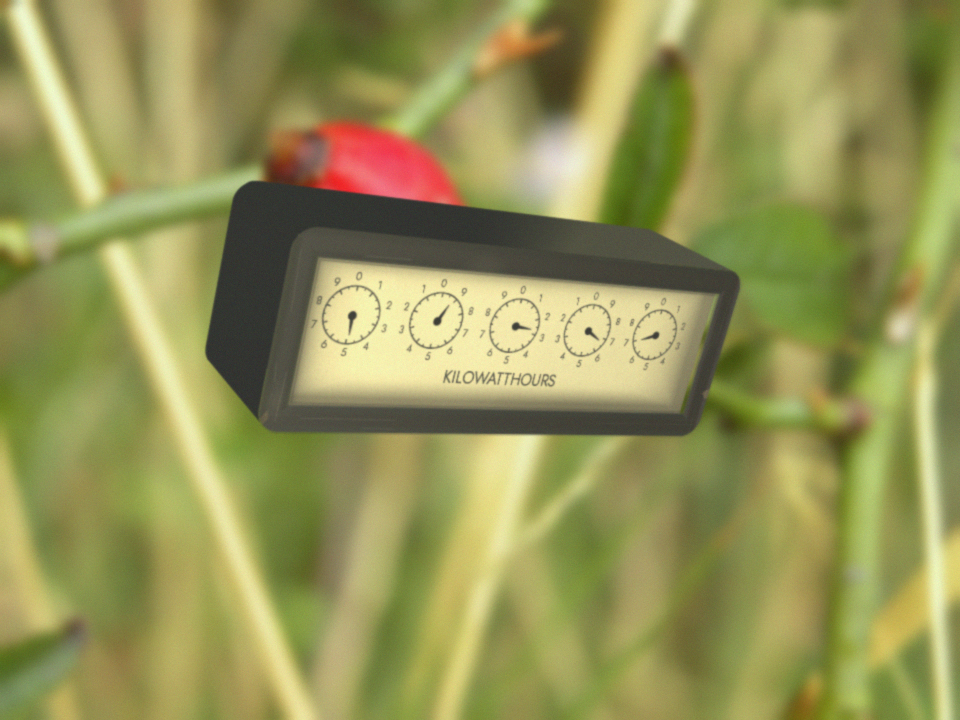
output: 49267 kWh
